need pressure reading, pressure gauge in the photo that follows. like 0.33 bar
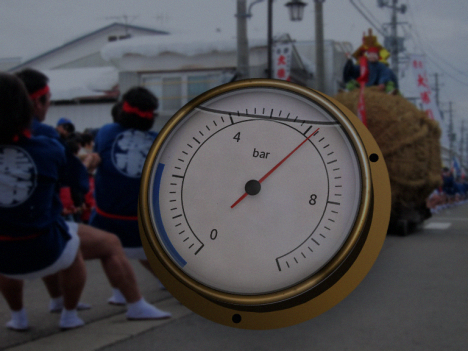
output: 6.2 bar
